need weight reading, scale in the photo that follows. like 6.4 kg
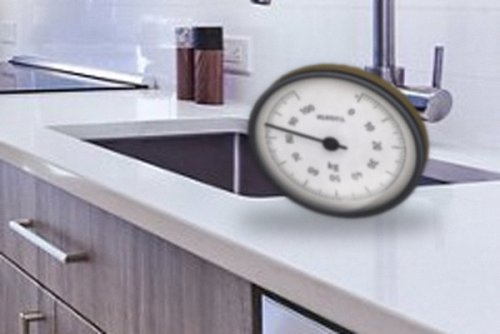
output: 85 kg
